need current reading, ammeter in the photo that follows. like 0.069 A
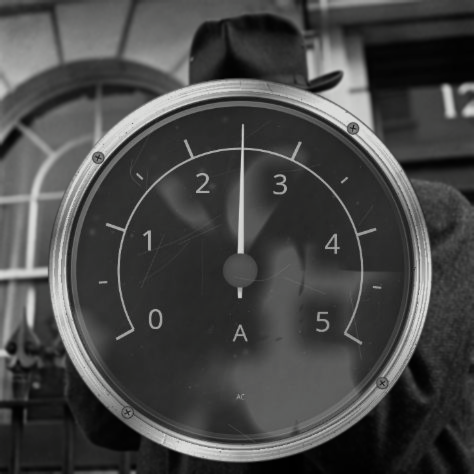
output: 2.5 A
